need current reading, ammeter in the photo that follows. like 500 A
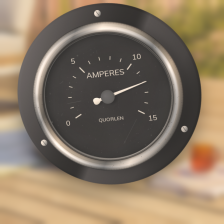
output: 12 A
